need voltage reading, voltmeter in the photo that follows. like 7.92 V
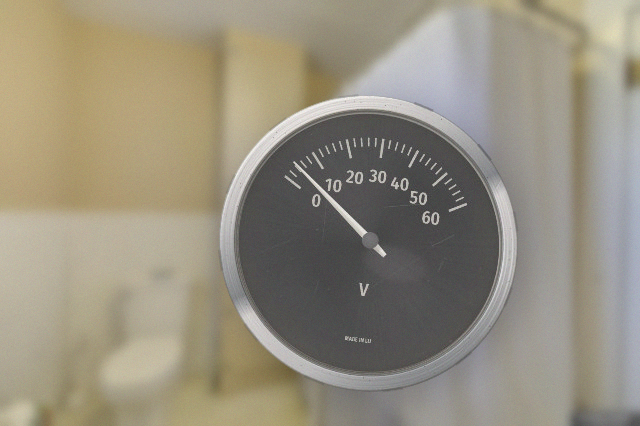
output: 4 V
